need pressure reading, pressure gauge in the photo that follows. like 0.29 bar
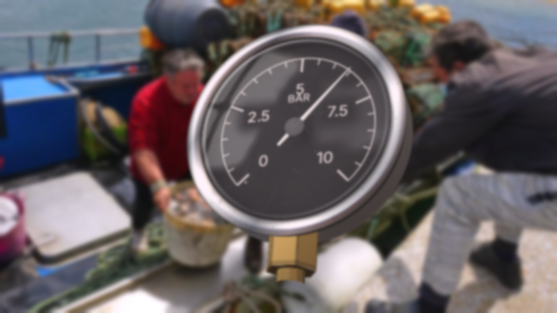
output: 6.5 bar
